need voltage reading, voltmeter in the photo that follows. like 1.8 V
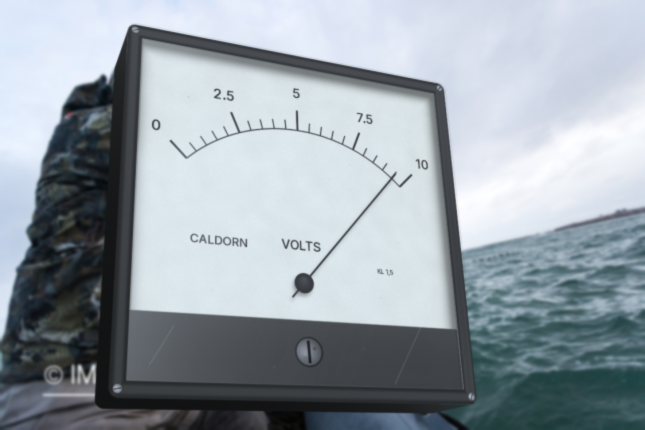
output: 9.5 V
